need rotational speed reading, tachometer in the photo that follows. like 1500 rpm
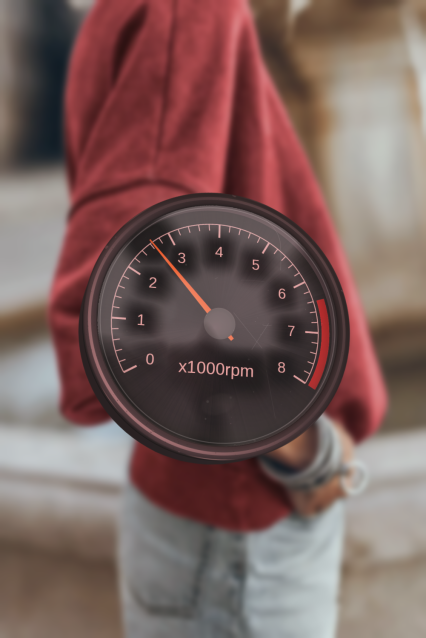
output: 2600 rpm
